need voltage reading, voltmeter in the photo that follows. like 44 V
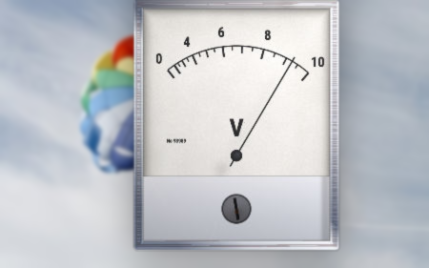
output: 9.25 V
